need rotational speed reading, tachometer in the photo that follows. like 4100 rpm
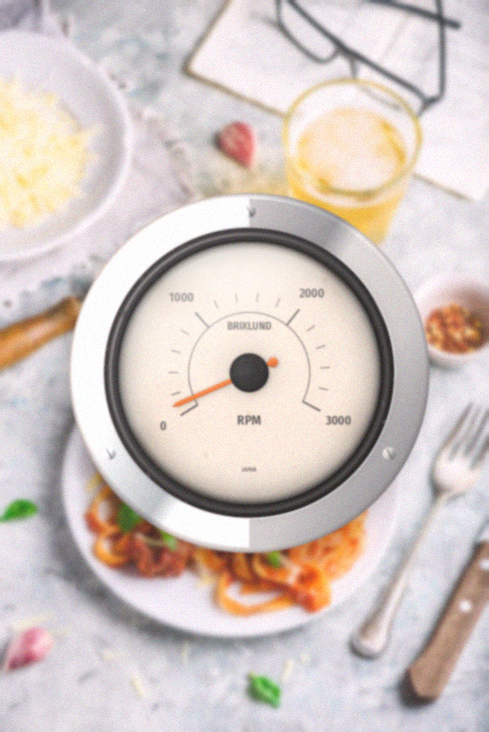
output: 100 rpm
